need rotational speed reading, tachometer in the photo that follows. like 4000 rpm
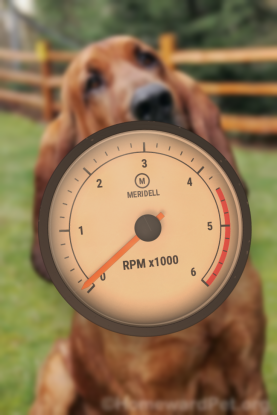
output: 100 rpm
